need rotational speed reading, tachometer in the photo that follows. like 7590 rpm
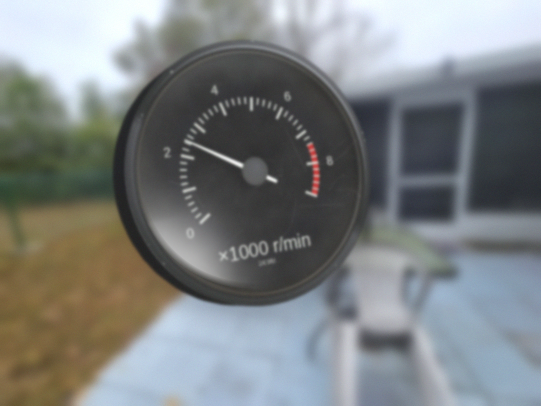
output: 2400 rpm
